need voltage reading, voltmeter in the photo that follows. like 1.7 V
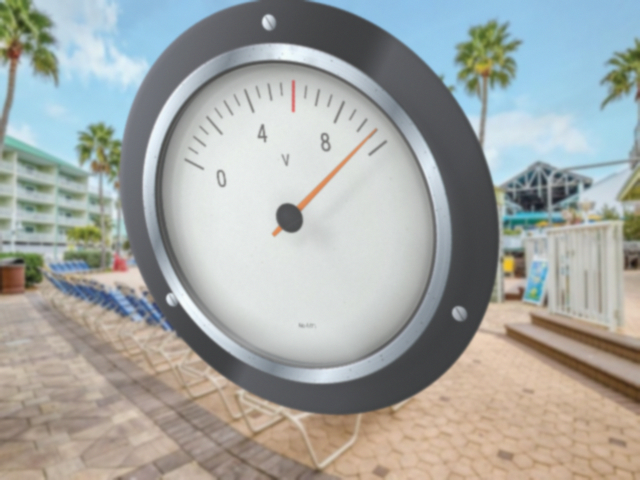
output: 9.5 V
